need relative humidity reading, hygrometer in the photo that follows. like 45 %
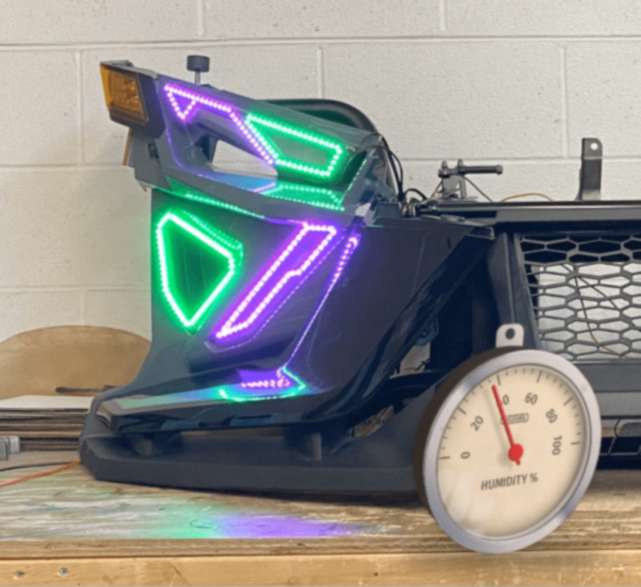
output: 36 %
